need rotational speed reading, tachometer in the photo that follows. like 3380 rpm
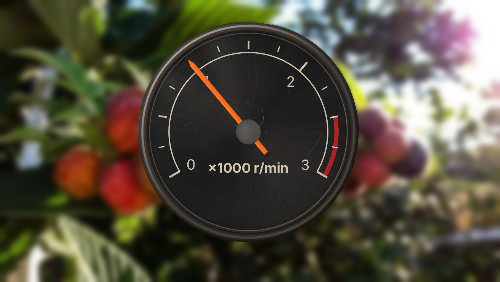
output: 1000 rpm
